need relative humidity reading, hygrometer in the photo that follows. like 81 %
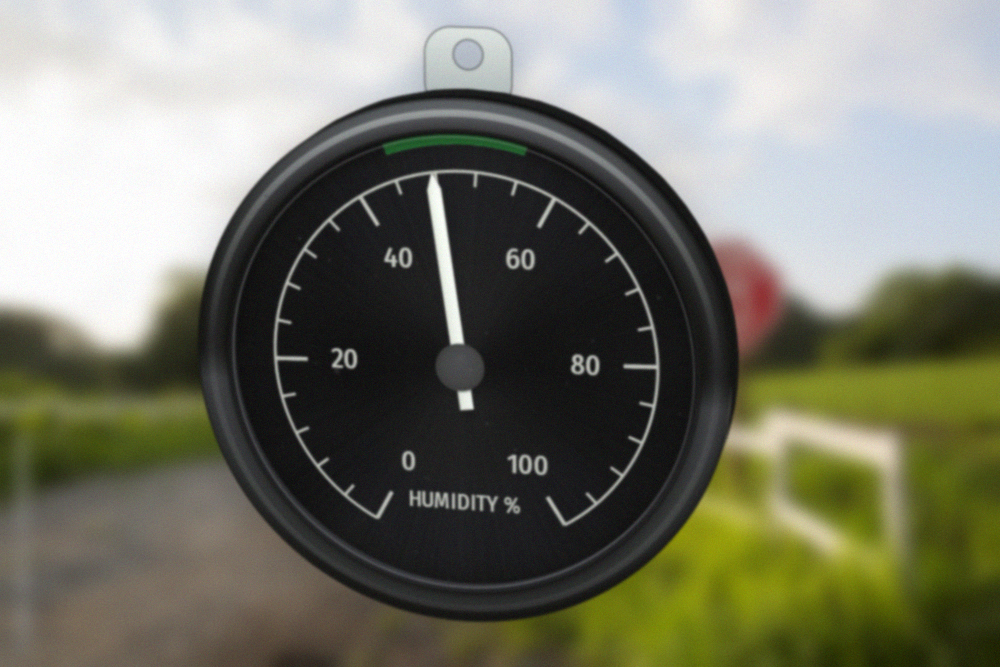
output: 48 %
